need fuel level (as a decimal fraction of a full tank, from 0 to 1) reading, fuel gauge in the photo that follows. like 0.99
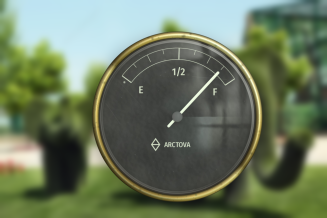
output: 0.875
